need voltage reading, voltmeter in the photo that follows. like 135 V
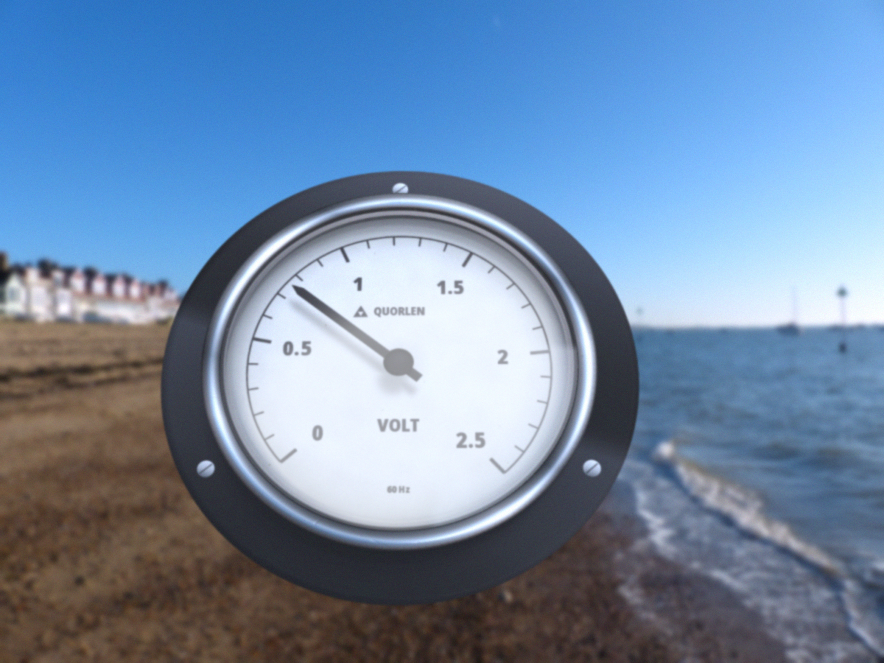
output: 0.75 V
